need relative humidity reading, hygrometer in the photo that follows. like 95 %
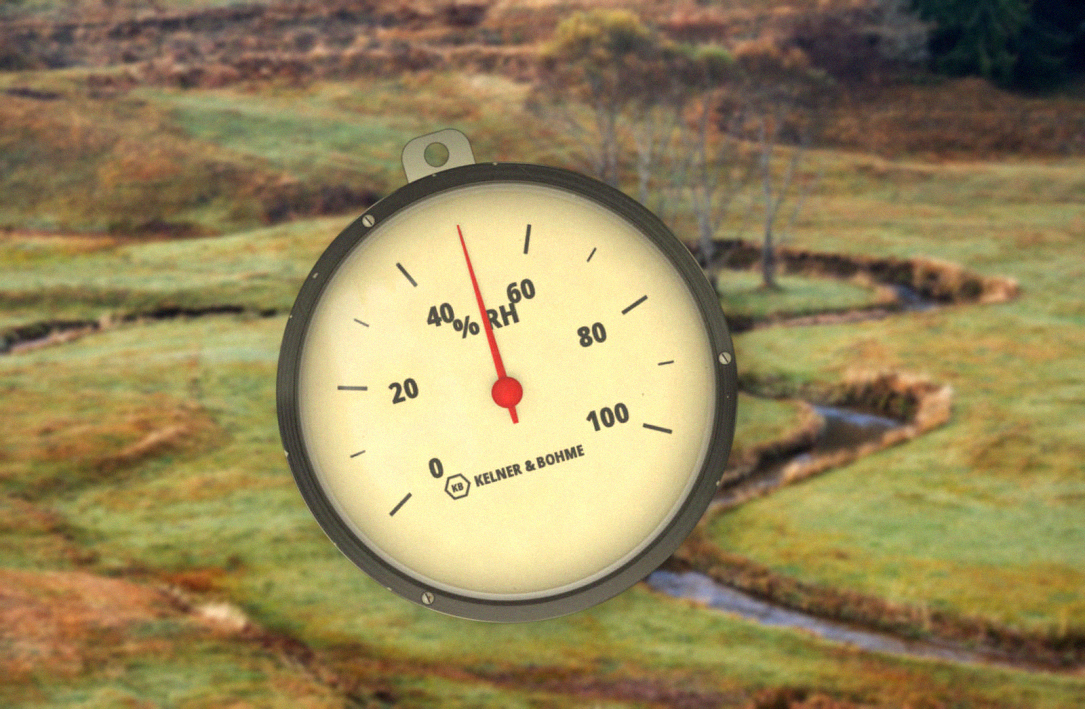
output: 50 %
